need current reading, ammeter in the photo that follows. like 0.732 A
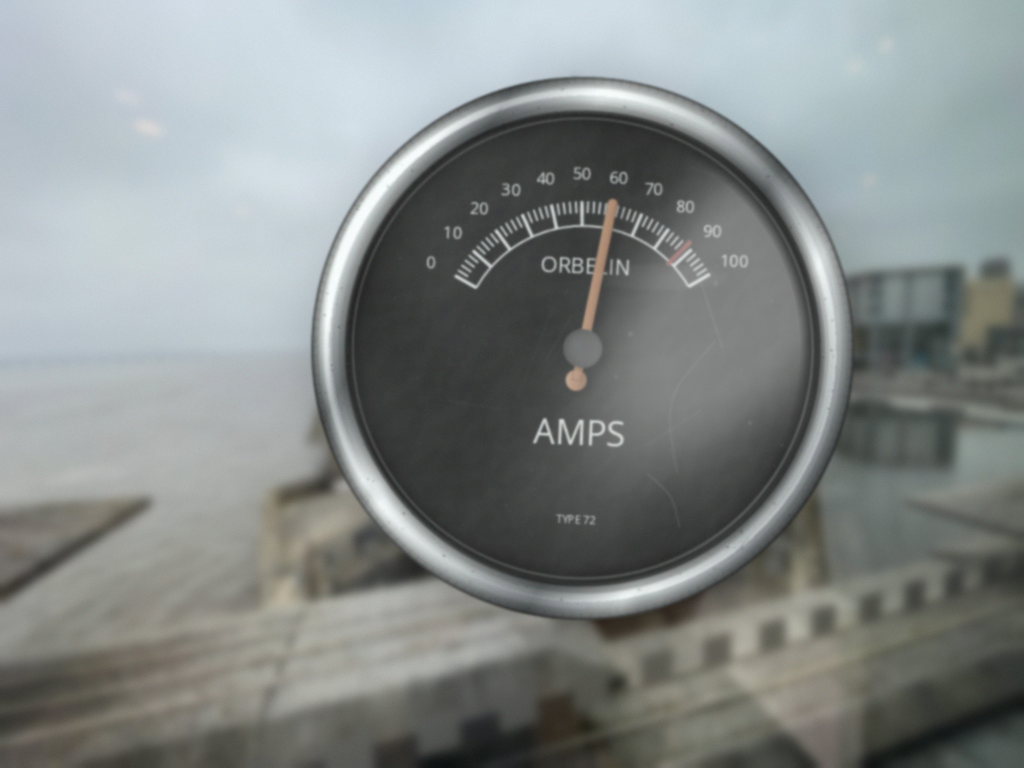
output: 60 A
